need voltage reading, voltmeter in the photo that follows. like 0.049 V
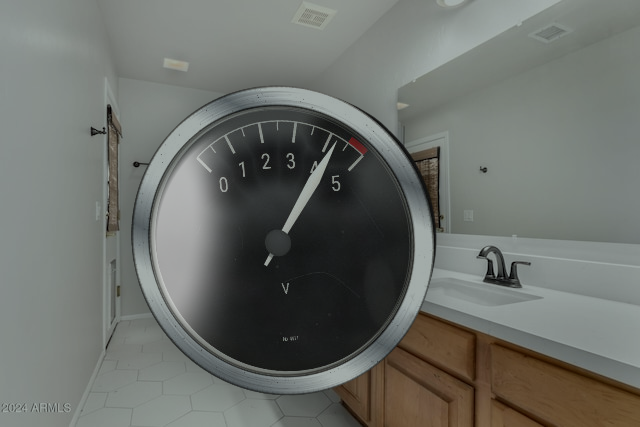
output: 4.25 V
